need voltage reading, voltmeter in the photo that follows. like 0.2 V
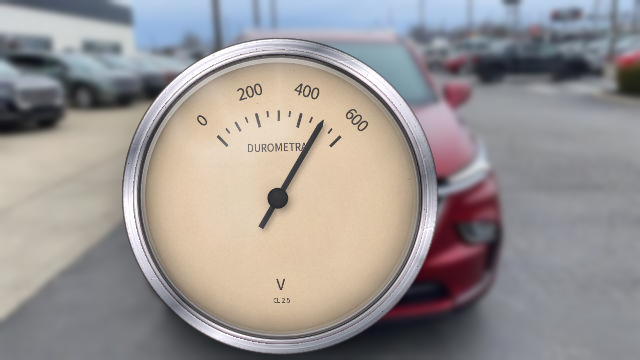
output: 500 V
